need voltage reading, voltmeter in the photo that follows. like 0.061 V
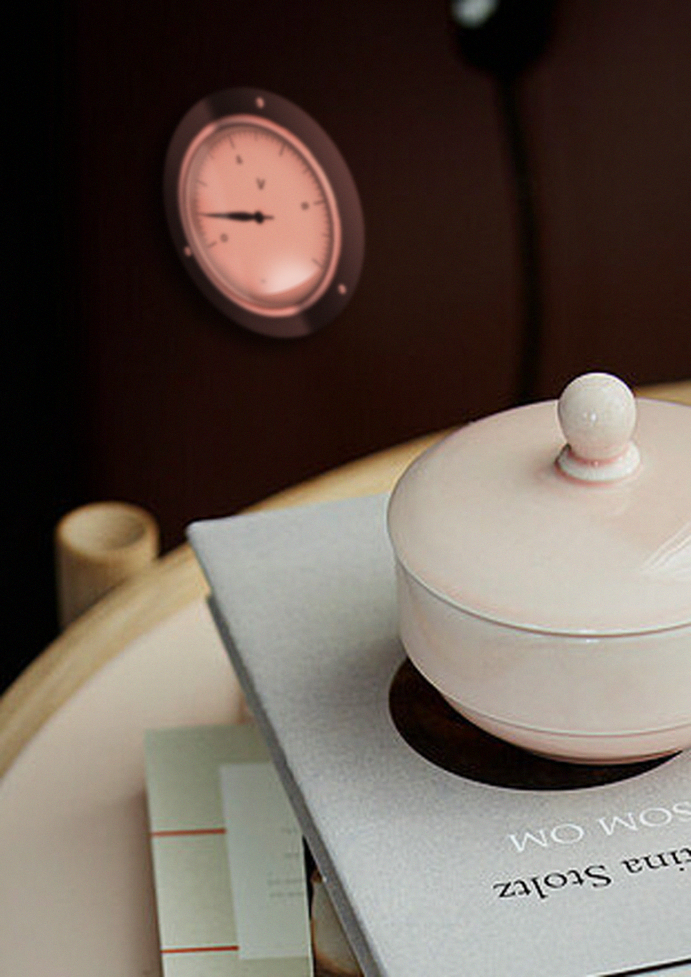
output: 1 V
